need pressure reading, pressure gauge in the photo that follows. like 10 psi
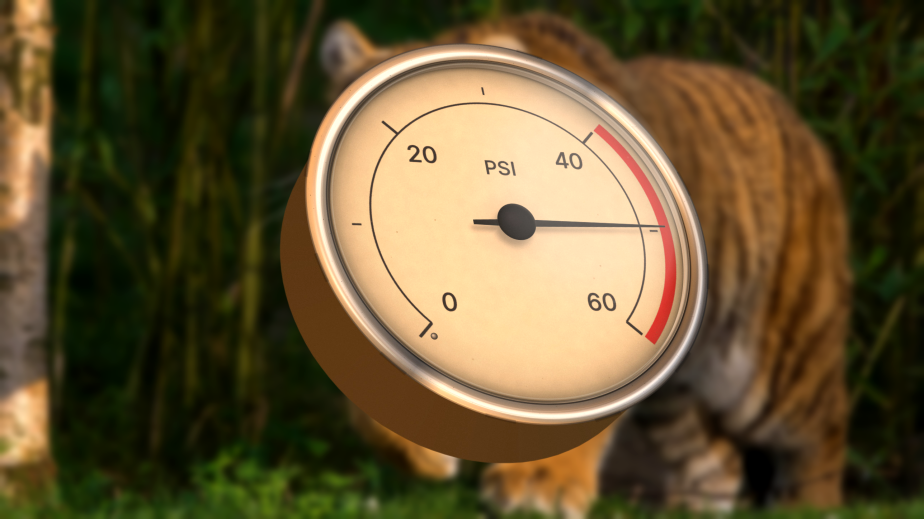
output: 50 psi
